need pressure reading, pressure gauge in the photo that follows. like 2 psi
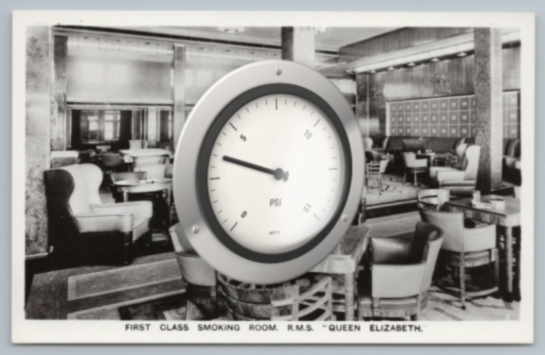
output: 3.5 psi
